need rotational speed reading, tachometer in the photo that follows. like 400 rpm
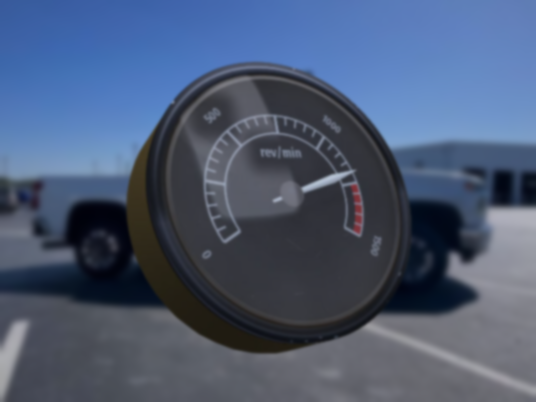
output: 1200 rpm
